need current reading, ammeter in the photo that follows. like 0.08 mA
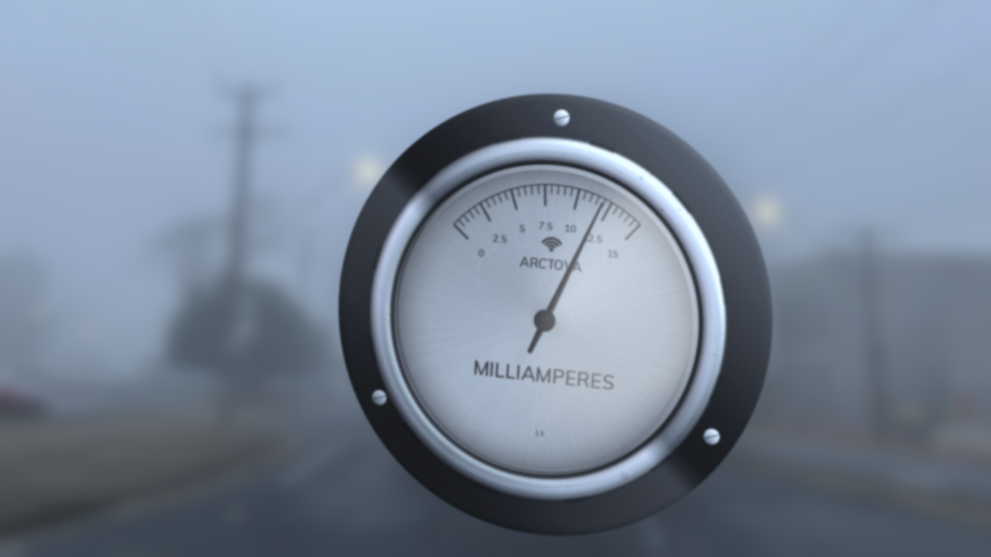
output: 12 mA
